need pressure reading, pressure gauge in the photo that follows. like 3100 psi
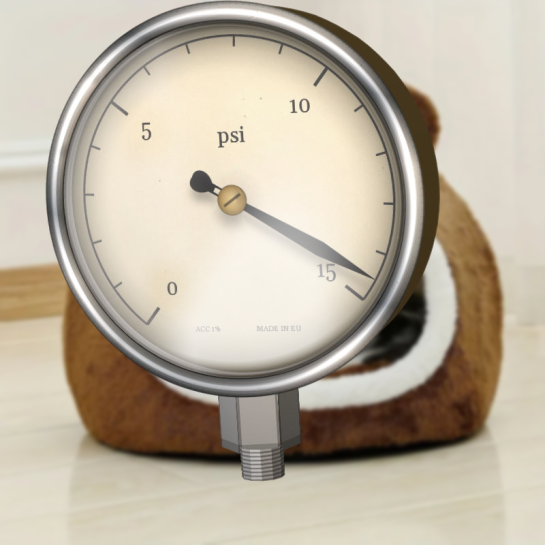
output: 14.5 psi
